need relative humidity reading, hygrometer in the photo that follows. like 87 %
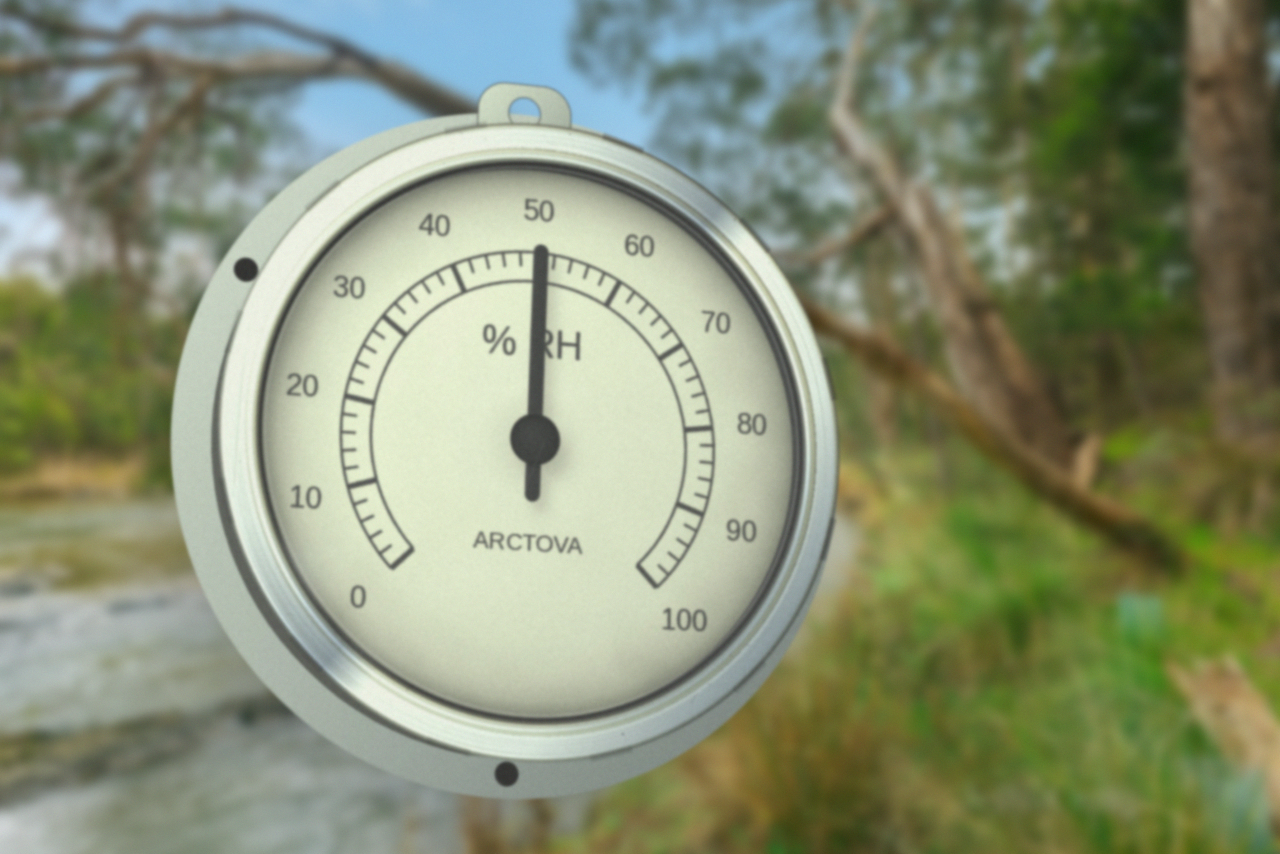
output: 50 %
